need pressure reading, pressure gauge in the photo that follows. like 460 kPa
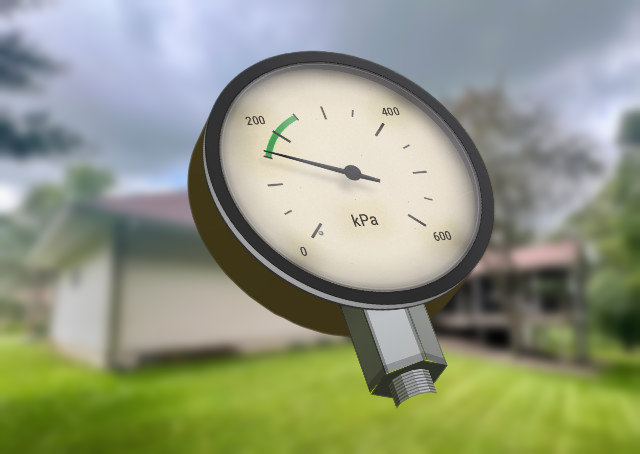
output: 150 kPa
